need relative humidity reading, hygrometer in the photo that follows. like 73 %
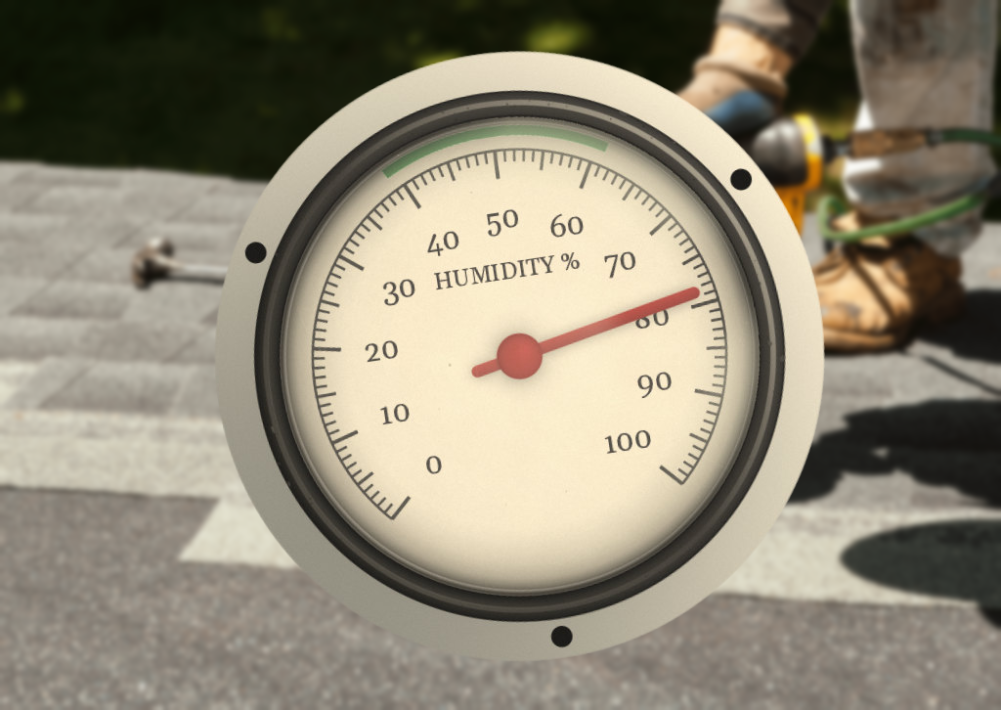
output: 78.5 %
